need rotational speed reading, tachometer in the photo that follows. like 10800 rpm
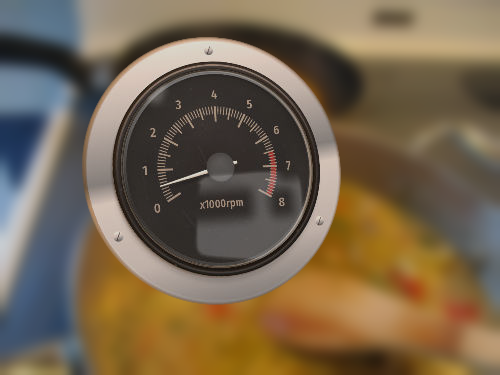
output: 500 rpm
